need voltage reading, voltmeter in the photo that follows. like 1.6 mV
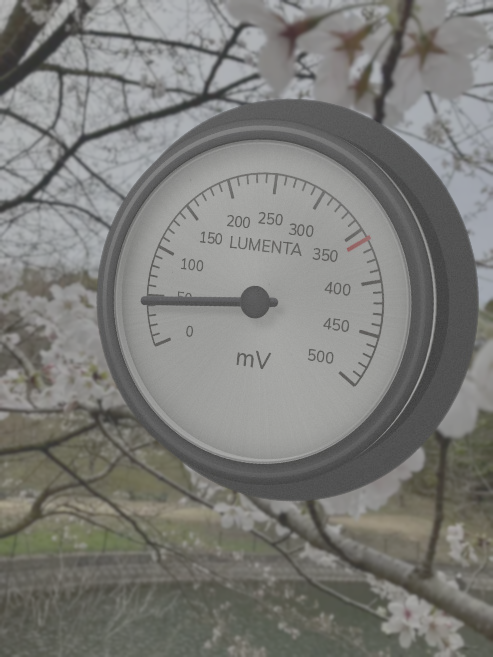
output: 45 mV
